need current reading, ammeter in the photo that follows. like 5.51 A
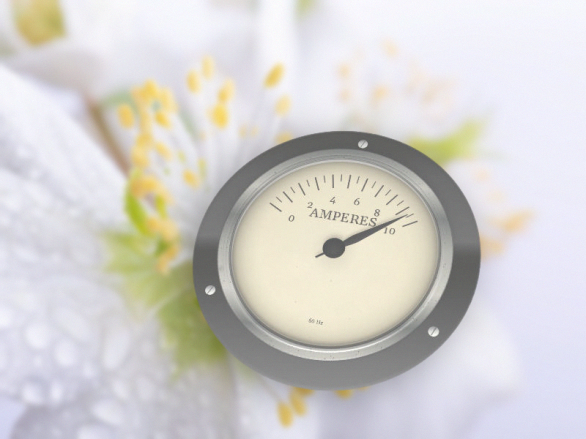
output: 9.5 A
